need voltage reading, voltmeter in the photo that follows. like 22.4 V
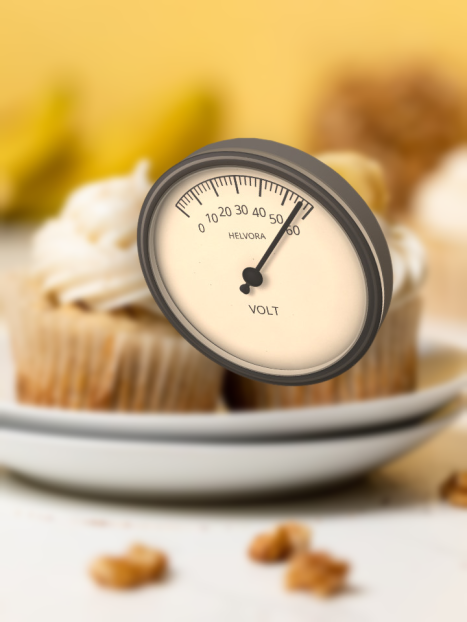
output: 56 V
